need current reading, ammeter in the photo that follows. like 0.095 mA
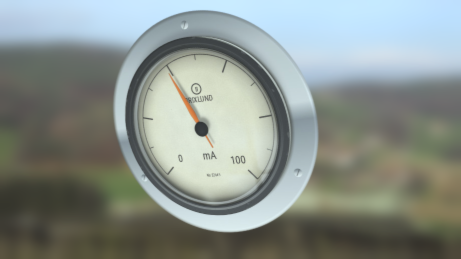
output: 40 mA
